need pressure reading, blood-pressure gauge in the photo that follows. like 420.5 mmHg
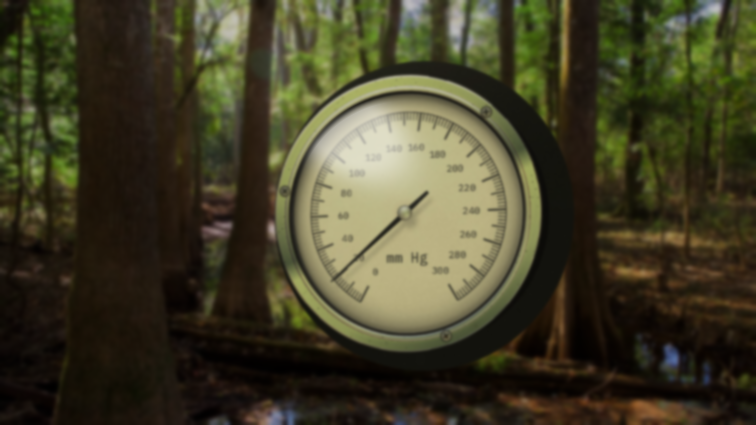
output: 20 mmHg
